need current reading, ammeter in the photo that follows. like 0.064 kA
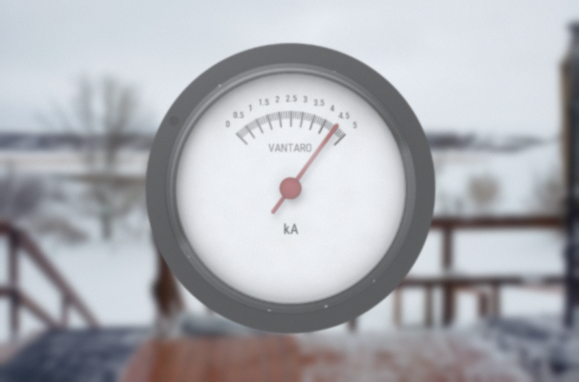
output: 4.5 kA
